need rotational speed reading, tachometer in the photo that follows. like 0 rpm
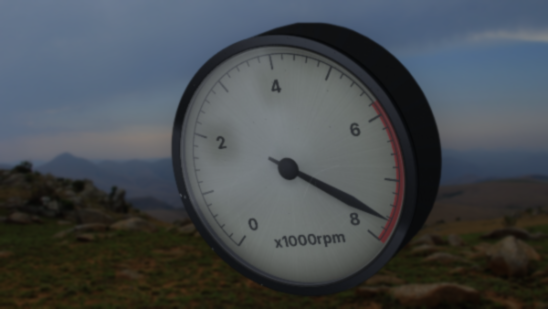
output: 7600 rpm
